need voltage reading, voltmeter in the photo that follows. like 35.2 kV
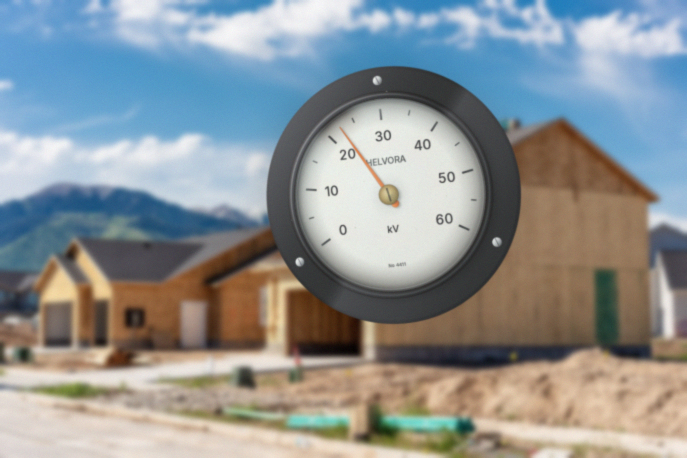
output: 22.5 kV
